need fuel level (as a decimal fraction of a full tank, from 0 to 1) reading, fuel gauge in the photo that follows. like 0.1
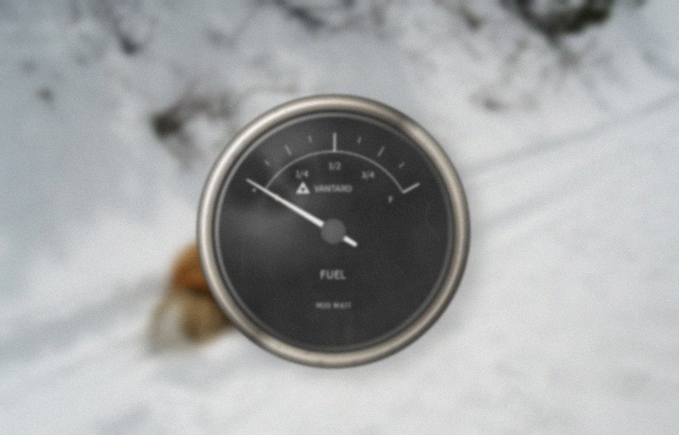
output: 0
